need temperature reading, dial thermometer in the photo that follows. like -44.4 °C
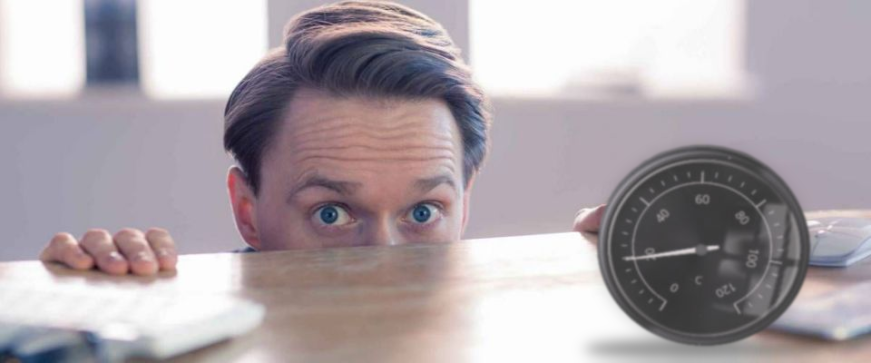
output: 20 °C
